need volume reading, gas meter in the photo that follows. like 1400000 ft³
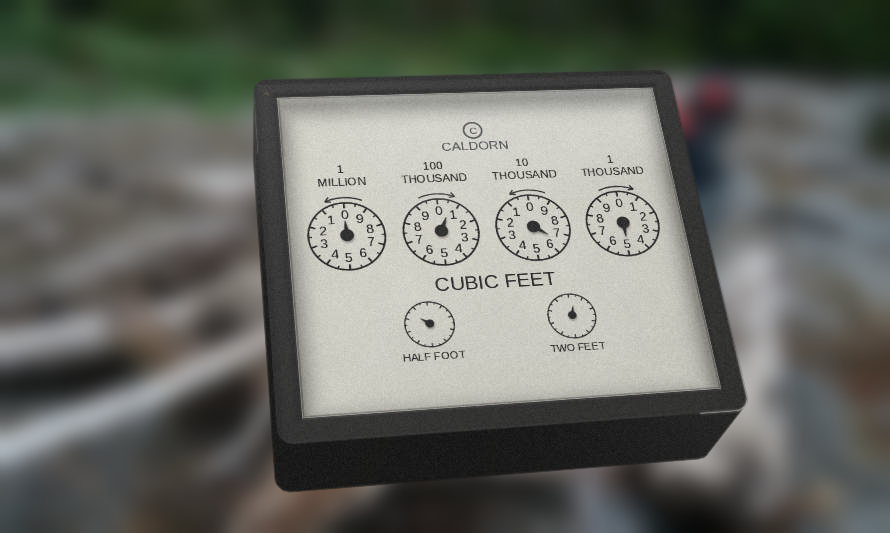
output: 6500 ft³
